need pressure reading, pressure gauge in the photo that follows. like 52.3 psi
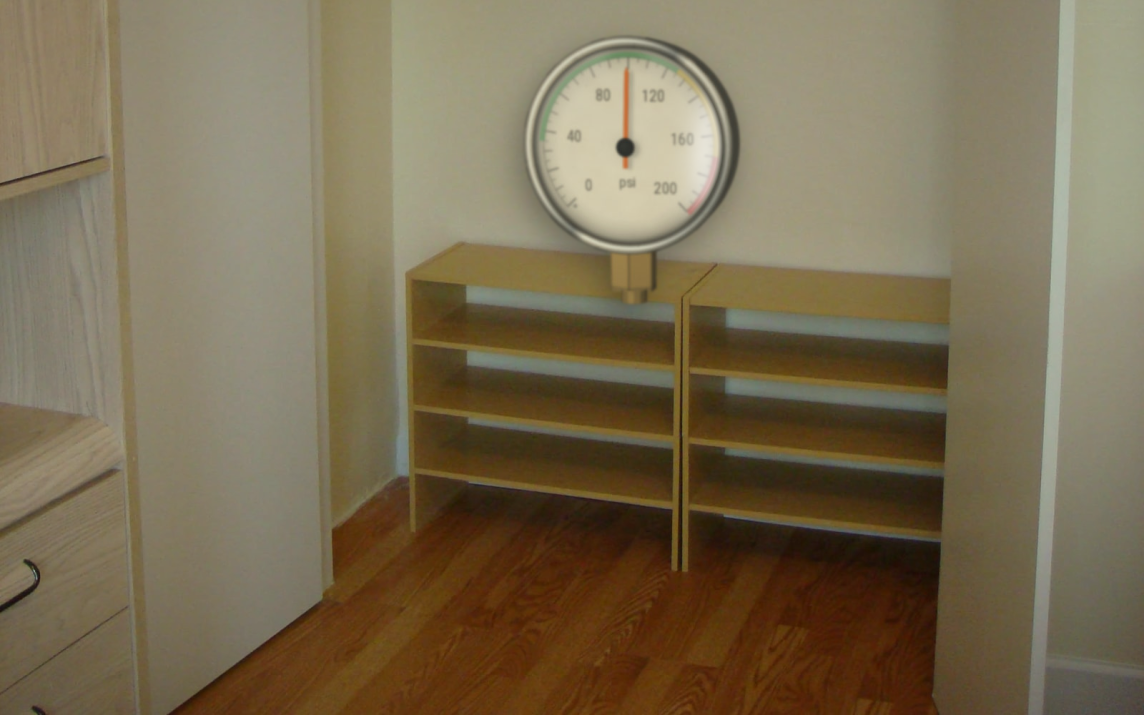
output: 100 psi
